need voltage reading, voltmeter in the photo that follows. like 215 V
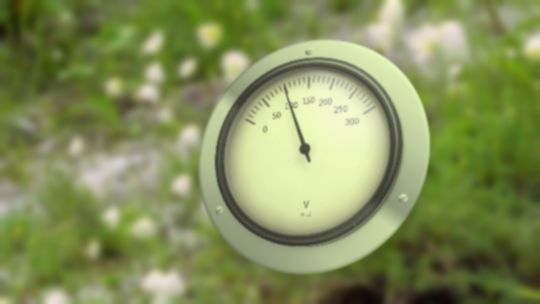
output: 100 V
